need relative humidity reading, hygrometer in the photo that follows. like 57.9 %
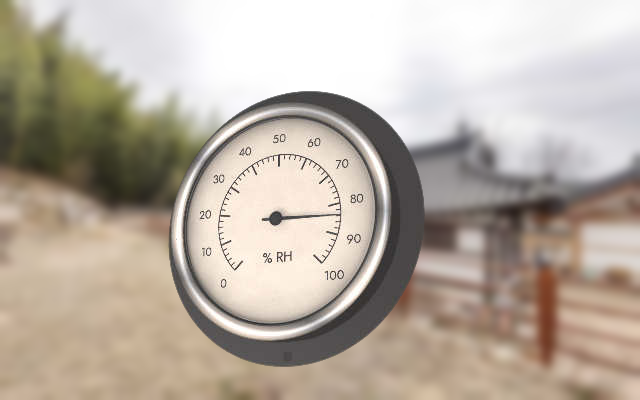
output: 84 %
